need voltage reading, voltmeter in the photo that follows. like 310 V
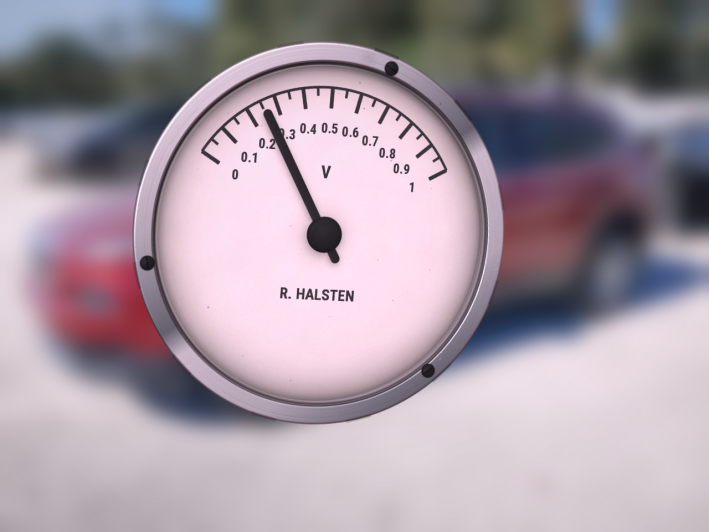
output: 0.25 V
